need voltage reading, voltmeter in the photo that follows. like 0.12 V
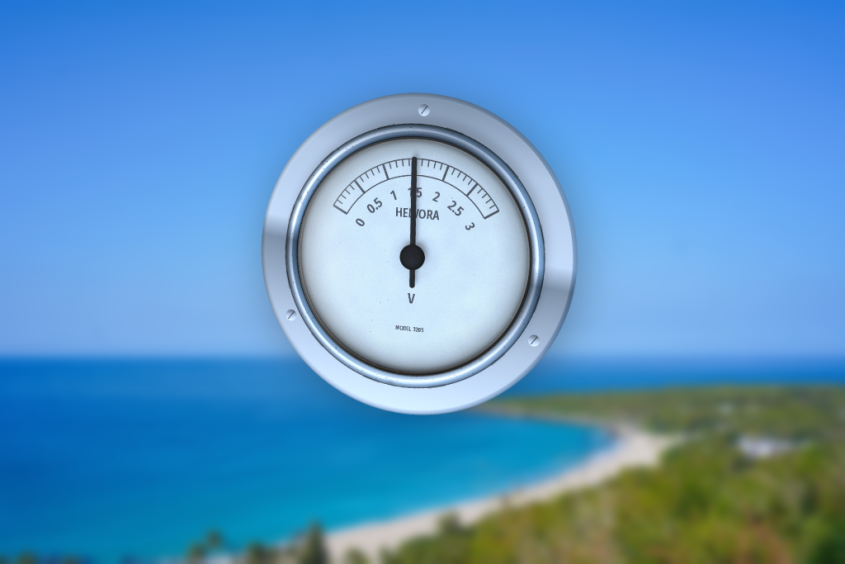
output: 1.5 V
